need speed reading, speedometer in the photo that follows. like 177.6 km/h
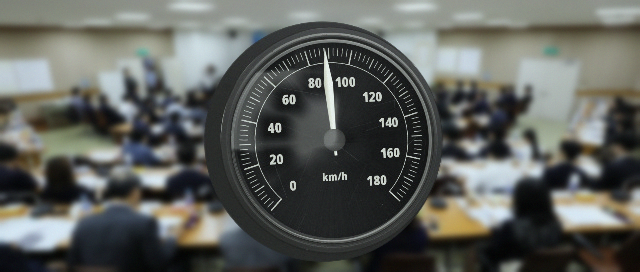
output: 88 km/h
